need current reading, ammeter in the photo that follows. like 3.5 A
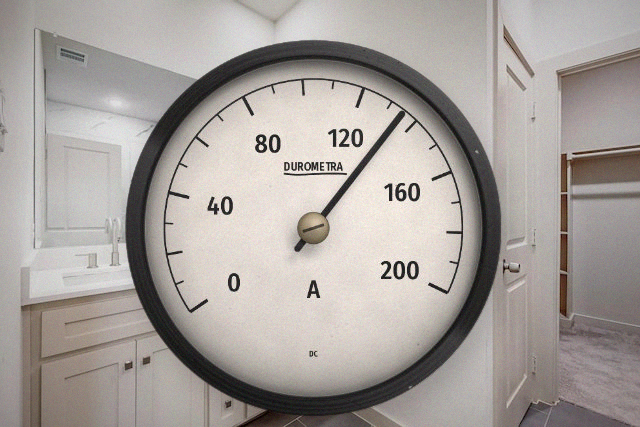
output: 135 A
